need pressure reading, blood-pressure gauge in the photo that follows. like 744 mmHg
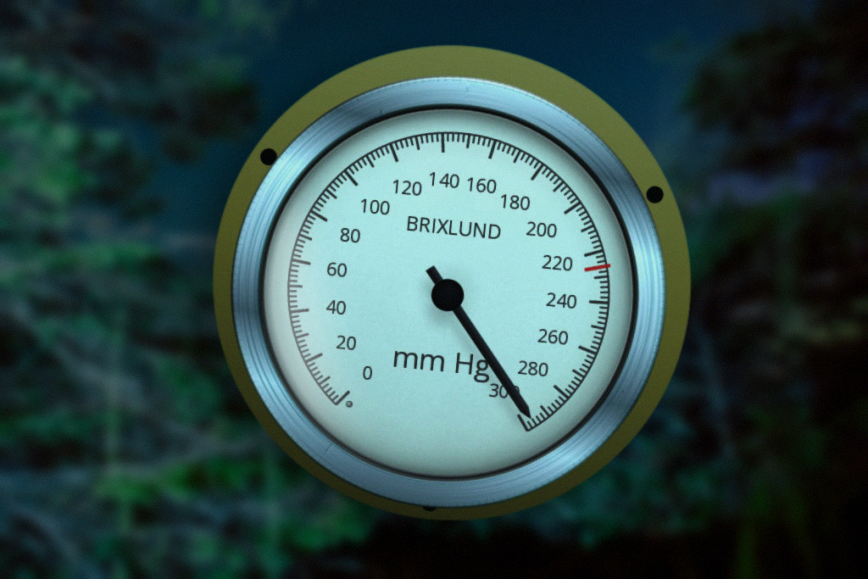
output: 296 mmHg
